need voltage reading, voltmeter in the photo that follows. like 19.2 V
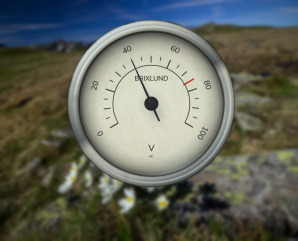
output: 40 V
